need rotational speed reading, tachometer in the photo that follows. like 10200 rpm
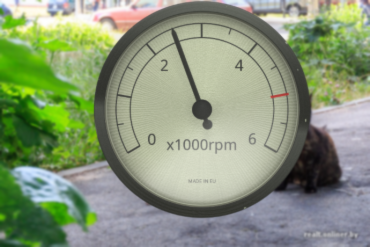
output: 2500 rpm
